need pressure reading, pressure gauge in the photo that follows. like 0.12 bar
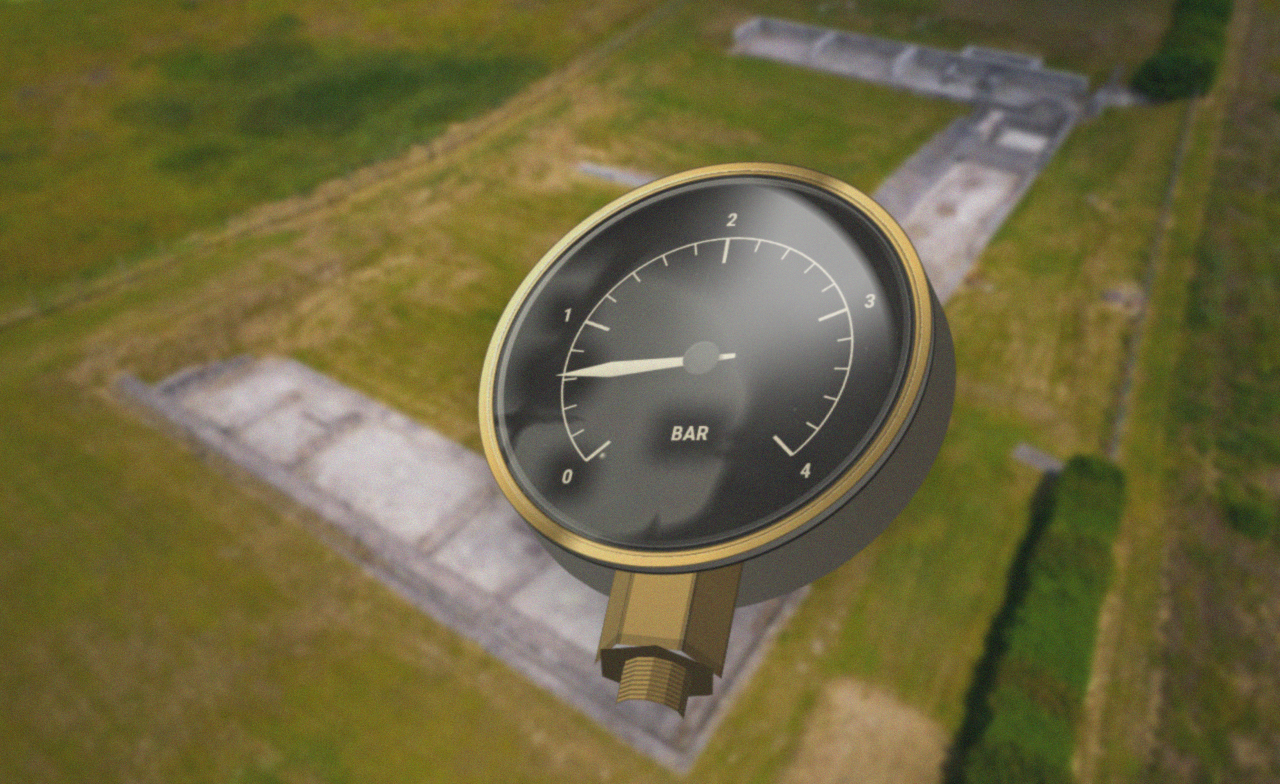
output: 0.6 bar
